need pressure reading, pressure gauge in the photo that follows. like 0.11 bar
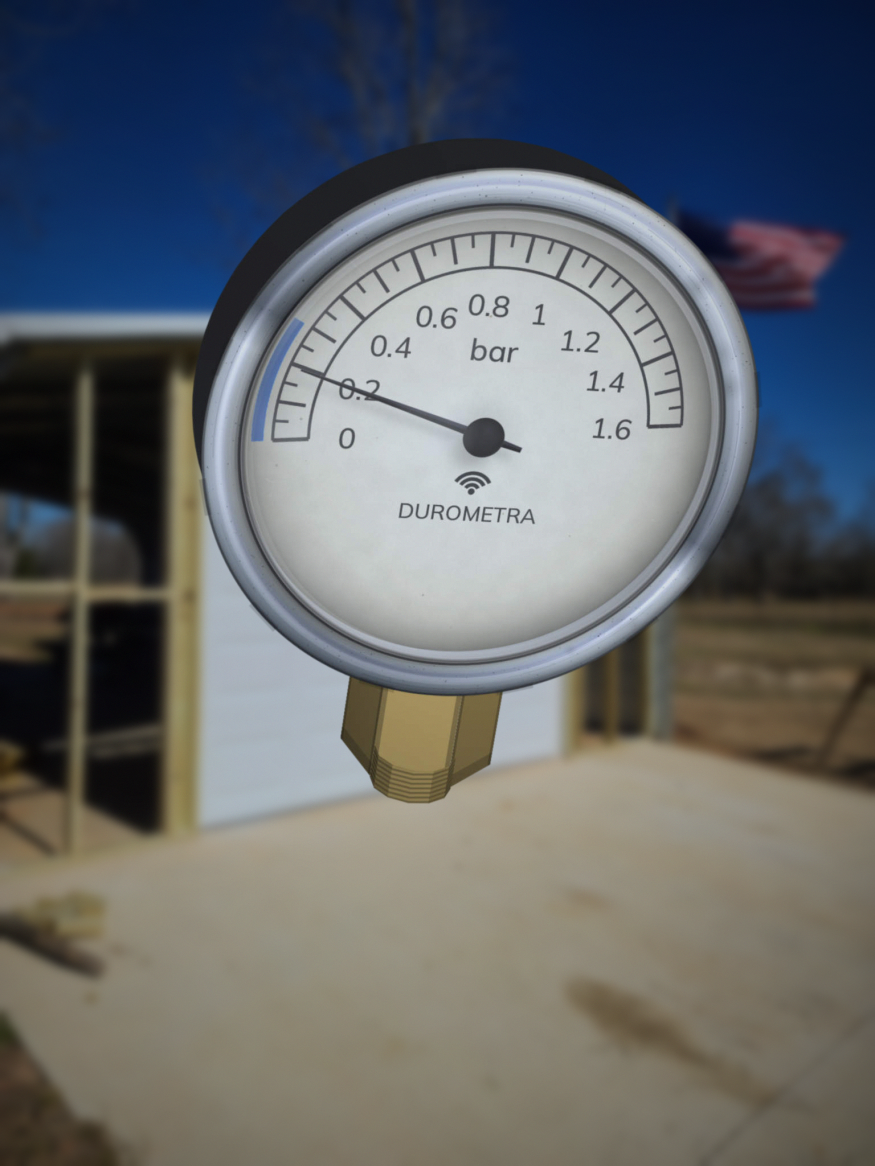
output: 0.2 bar
